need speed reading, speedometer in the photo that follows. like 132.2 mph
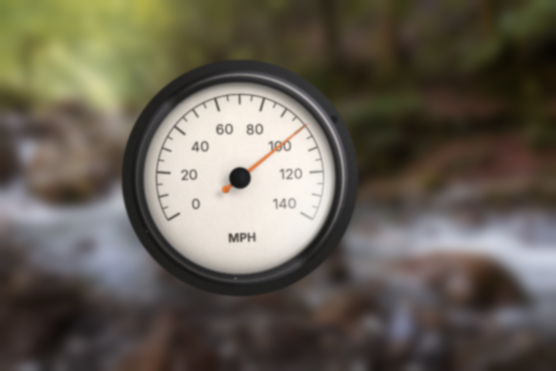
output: 100 mph
